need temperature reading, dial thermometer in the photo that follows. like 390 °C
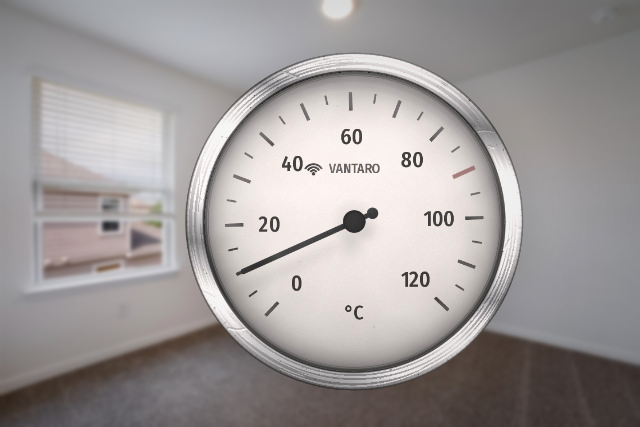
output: 10 °C
